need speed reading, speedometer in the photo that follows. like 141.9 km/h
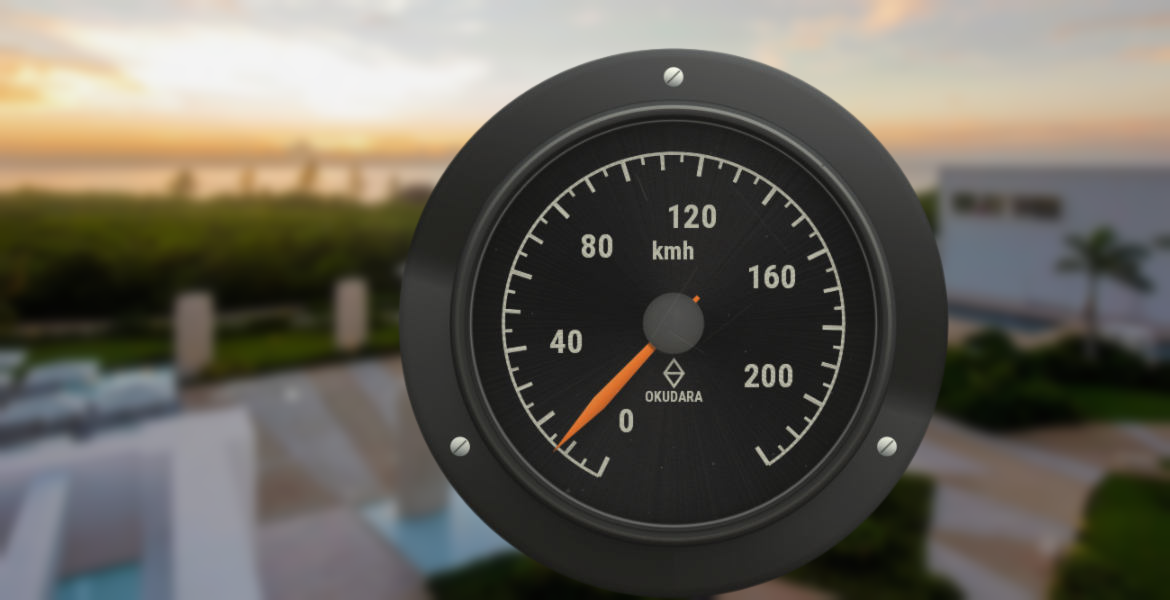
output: 12.5 km/h
